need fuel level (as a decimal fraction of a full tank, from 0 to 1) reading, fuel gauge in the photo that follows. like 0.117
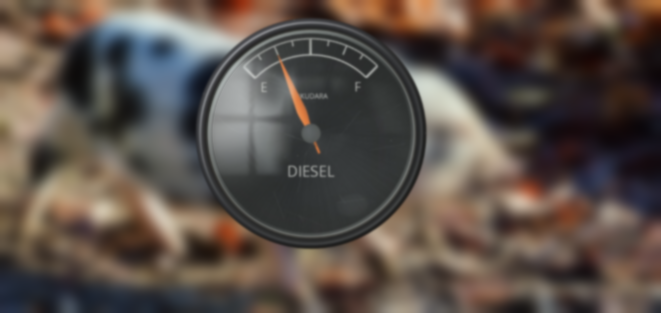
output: 0.25
